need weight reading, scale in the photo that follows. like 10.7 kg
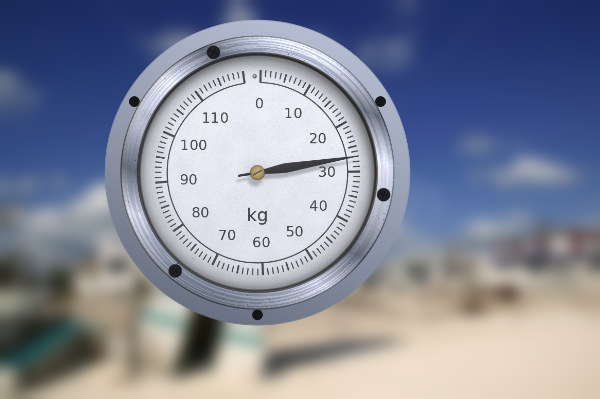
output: 27 kg
